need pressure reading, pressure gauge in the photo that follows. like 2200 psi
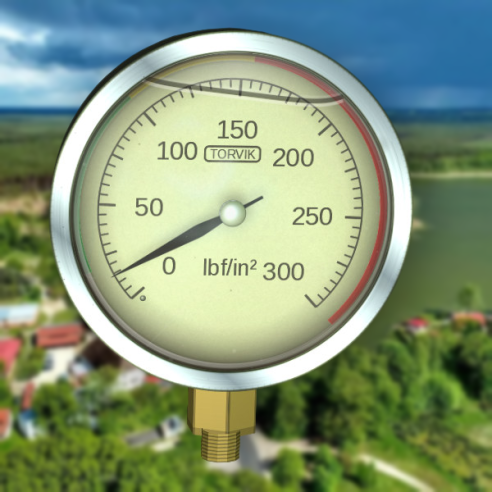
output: 15 psi
